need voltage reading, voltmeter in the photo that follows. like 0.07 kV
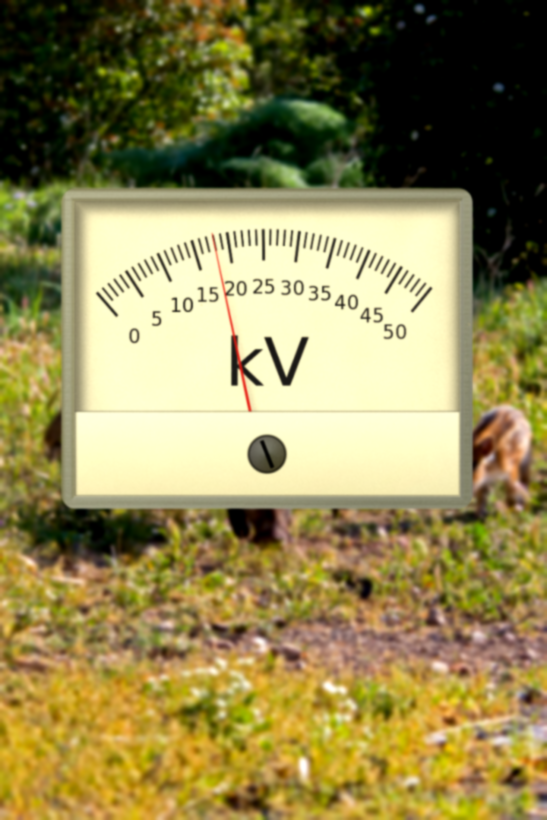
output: 18 kV
